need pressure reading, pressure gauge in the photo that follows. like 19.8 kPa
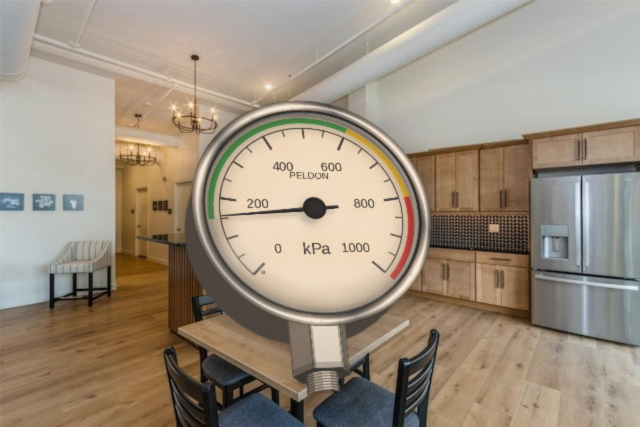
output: 150 kPa
